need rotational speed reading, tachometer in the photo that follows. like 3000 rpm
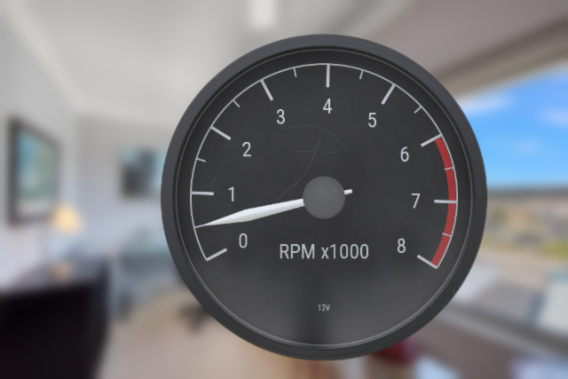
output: 500 rpm
